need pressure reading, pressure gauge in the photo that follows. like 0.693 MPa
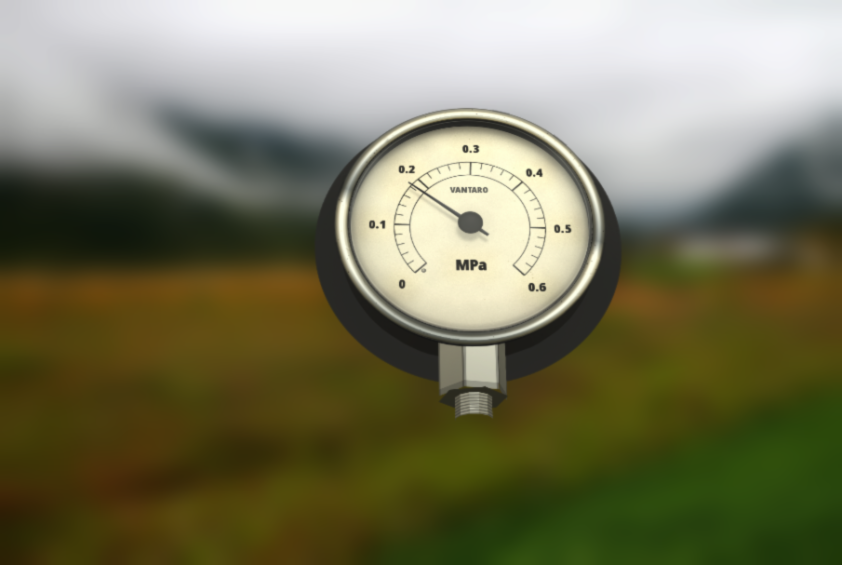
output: 0.18 MPa
